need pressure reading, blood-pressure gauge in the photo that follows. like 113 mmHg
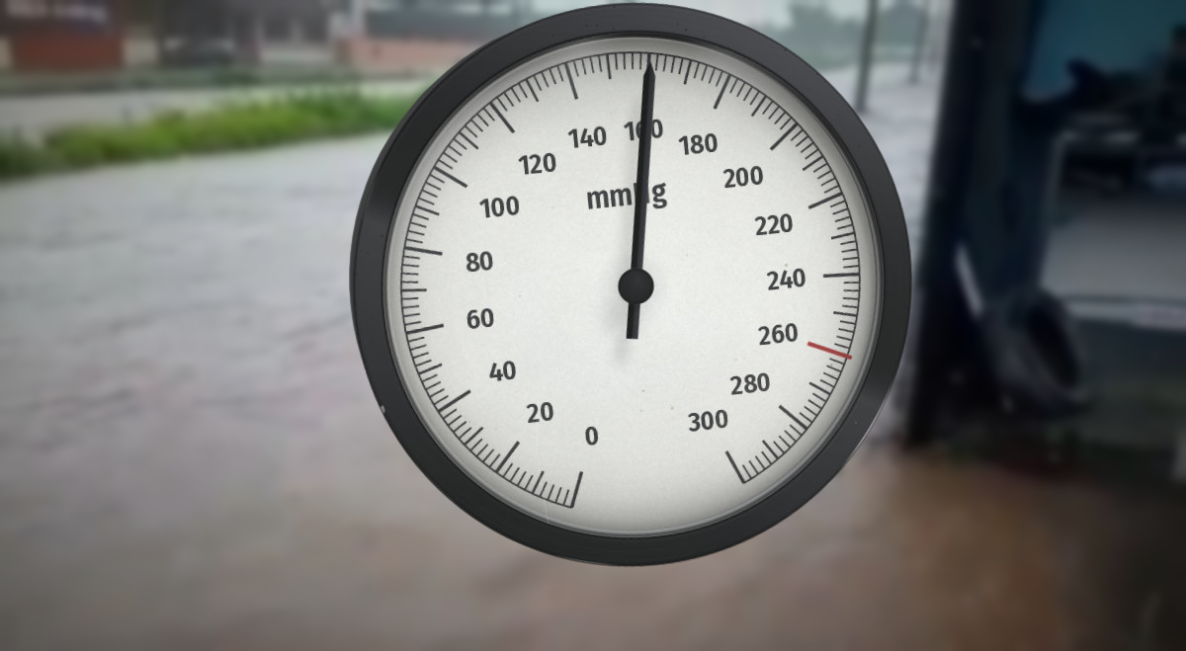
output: 160 mmHg
